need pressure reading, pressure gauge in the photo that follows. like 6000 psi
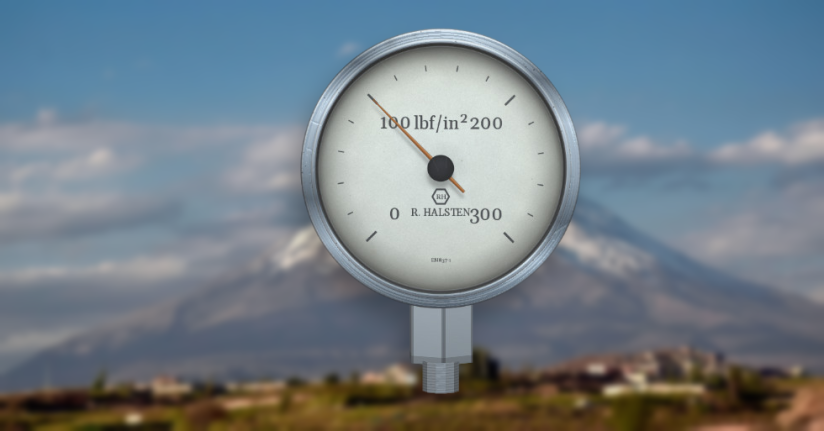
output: 100 psi
